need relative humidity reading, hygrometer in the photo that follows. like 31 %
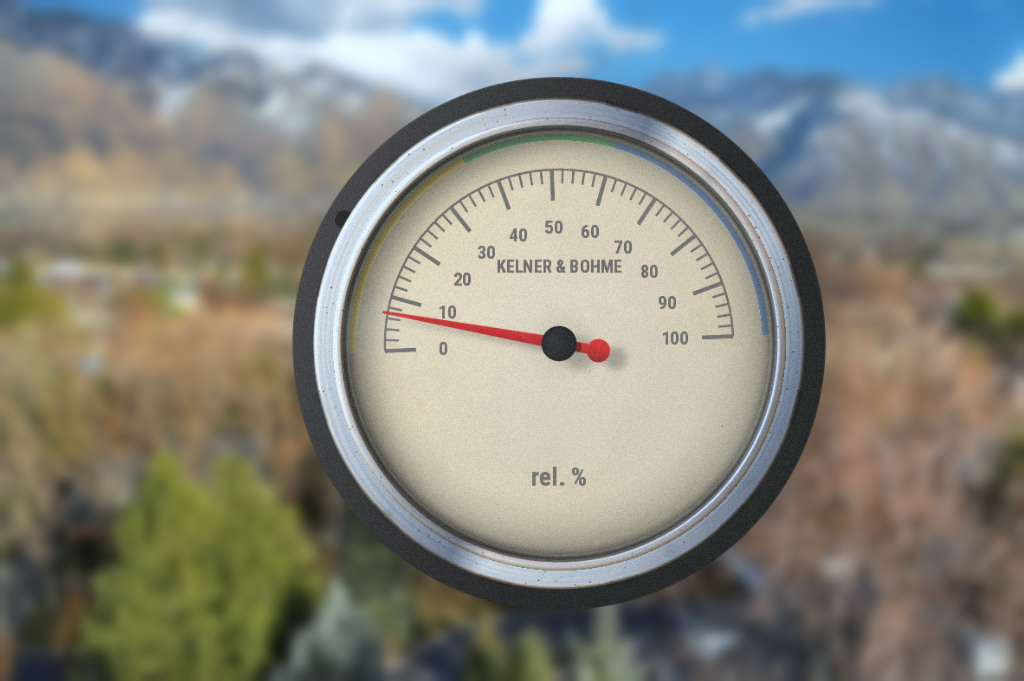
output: 7 %
